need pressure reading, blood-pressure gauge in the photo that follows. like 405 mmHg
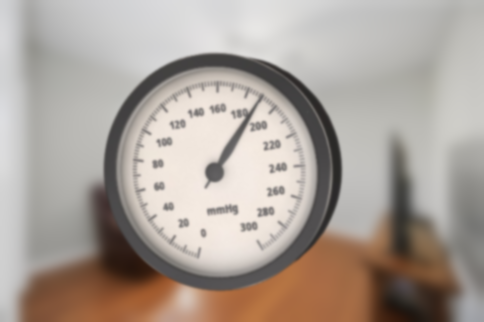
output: 190 mmHg
